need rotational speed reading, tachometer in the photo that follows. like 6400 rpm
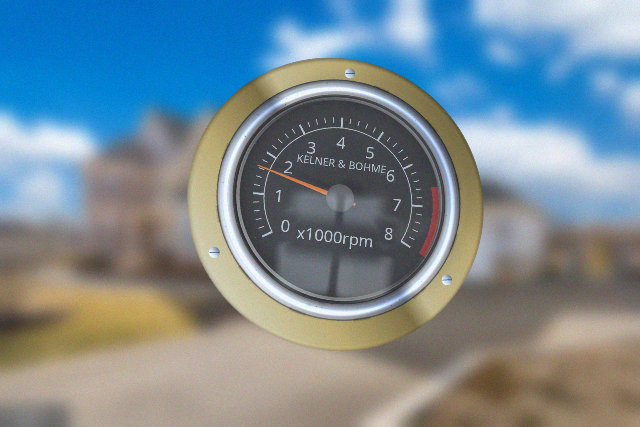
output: 1600 rpm
